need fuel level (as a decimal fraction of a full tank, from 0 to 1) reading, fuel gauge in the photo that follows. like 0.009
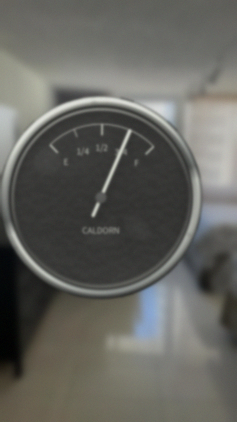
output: 0.75
